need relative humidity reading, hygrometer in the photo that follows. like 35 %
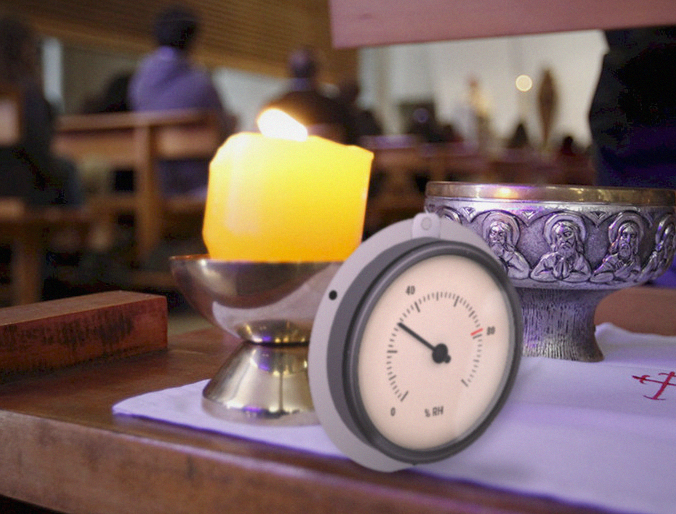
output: 30 %
